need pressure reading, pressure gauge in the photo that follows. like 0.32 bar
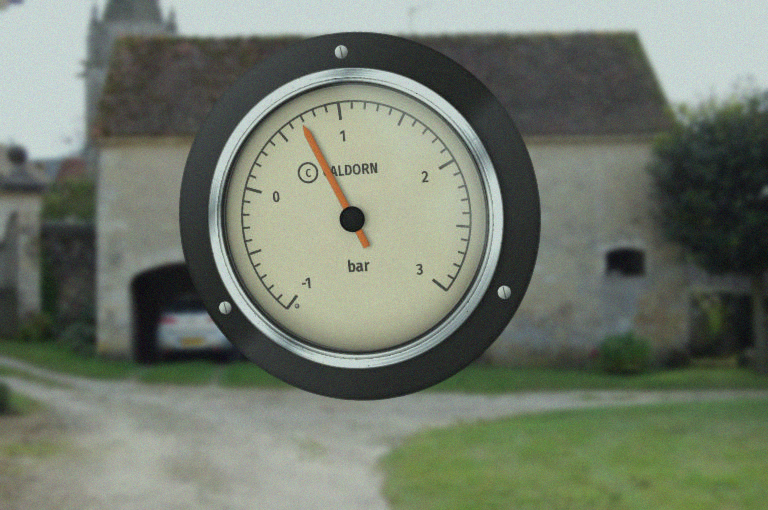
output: 0.7 bar
